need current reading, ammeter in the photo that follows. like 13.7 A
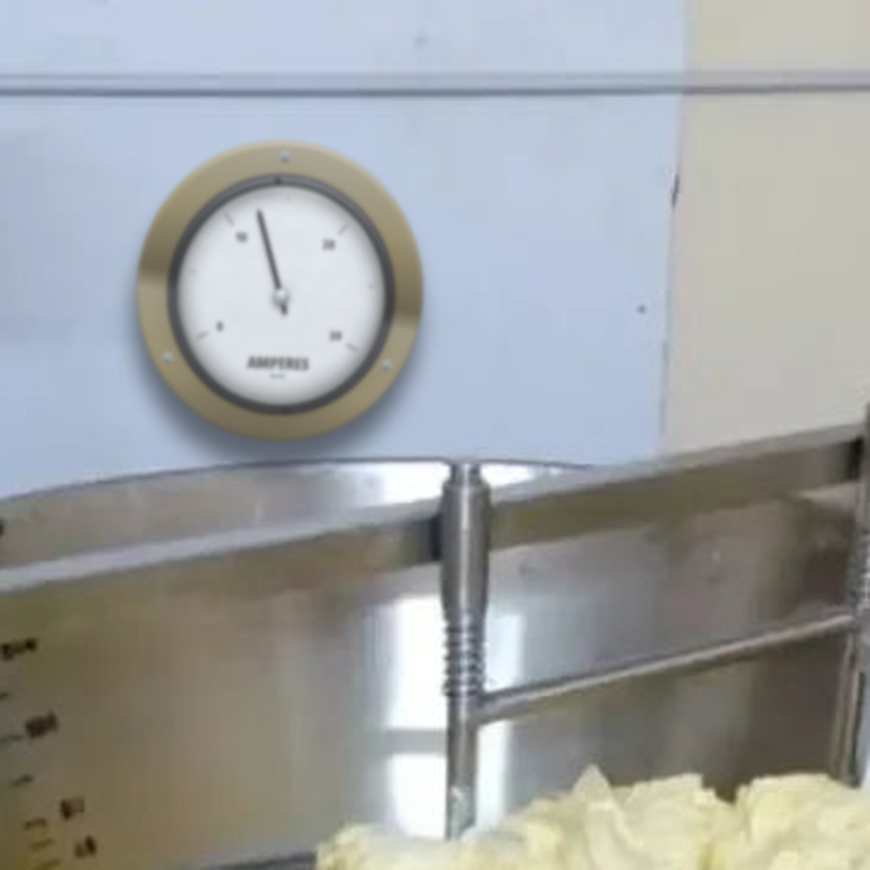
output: 12.5 A
